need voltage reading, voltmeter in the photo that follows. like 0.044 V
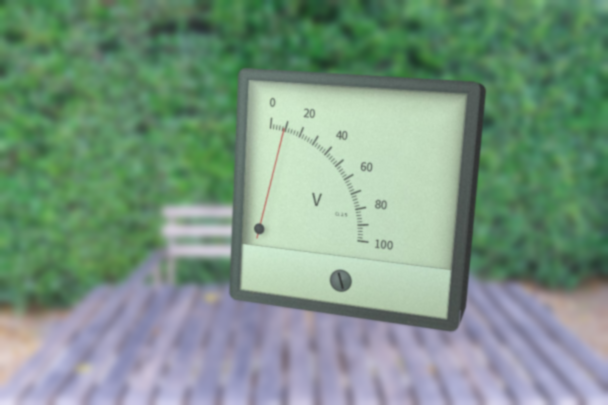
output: 10 V
